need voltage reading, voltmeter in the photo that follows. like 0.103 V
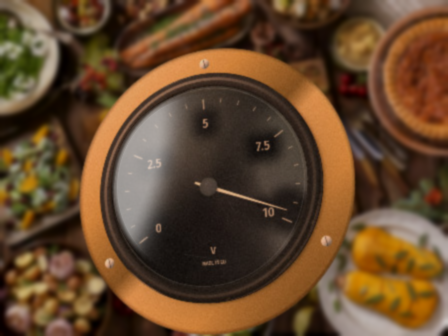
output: 9.75 V
